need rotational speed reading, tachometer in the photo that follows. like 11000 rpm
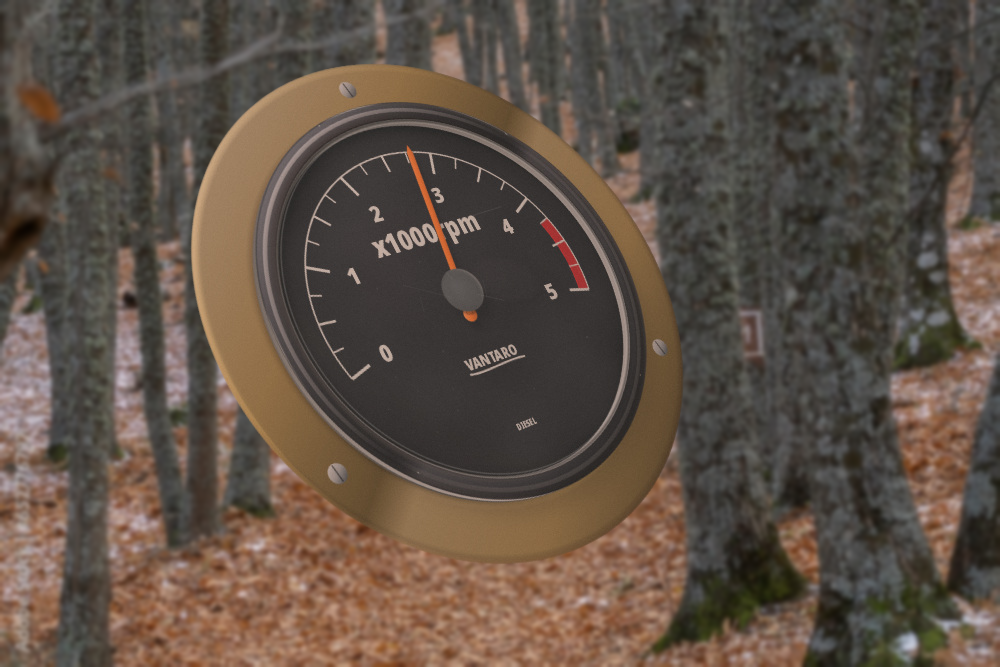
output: 2750 rpm
